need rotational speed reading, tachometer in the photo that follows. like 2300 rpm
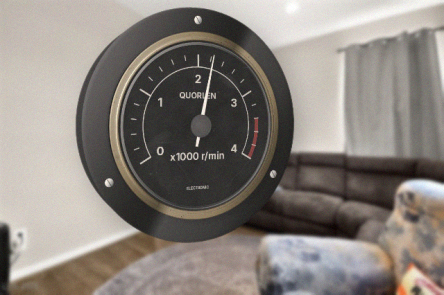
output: 2200 rpm
